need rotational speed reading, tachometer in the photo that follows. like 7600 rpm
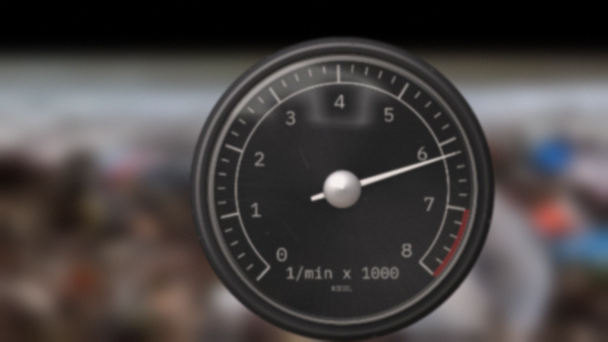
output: 6200 rpm
